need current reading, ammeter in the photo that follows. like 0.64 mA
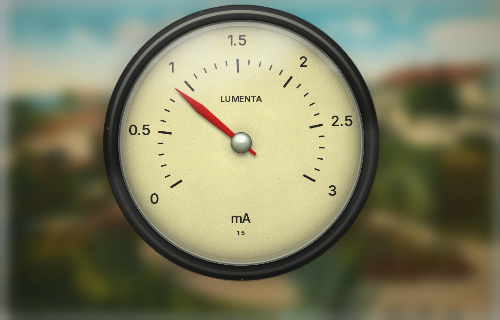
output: 0.9 mA
